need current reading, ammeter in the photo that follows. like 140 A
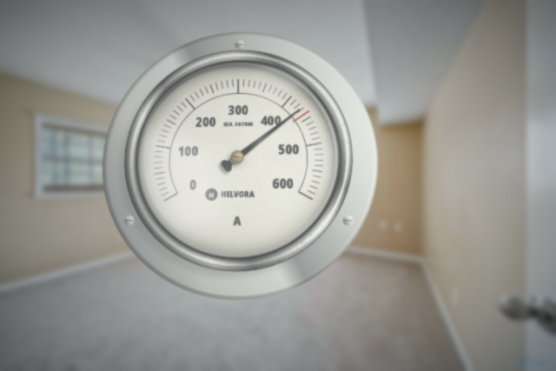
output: 430 A
